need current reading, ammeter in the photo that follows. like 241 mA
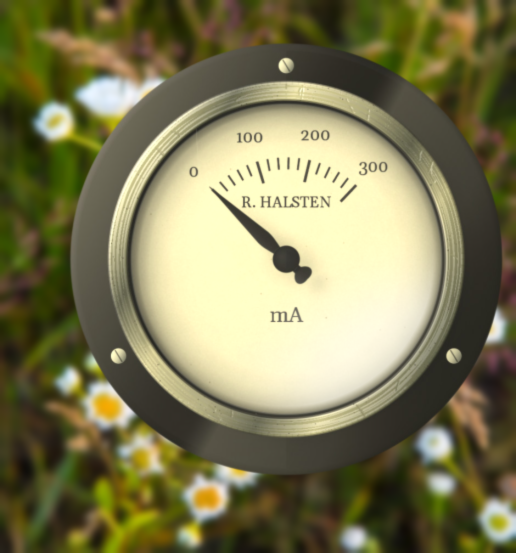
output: 0 mA
